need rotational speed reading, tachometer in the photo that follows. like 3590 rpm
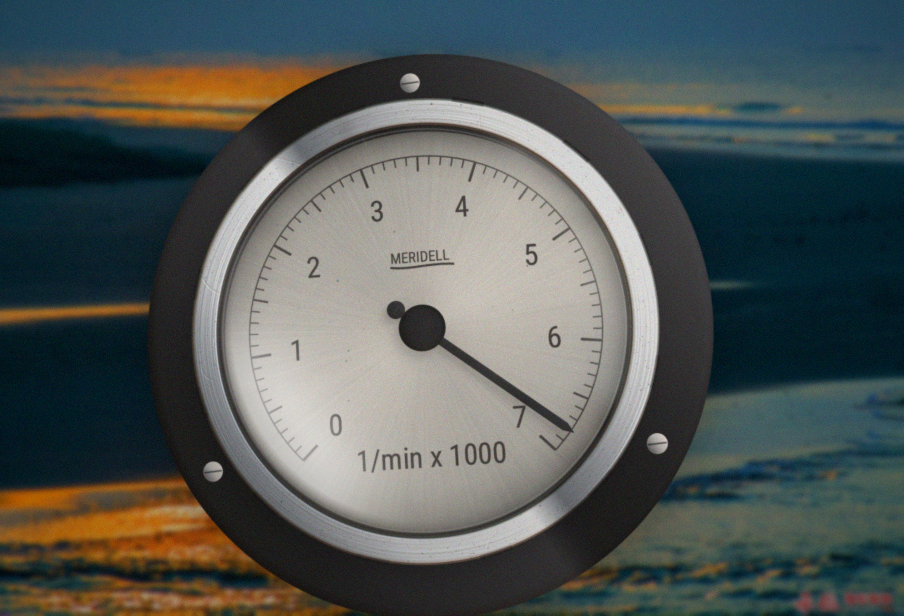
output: 6800 rpm
